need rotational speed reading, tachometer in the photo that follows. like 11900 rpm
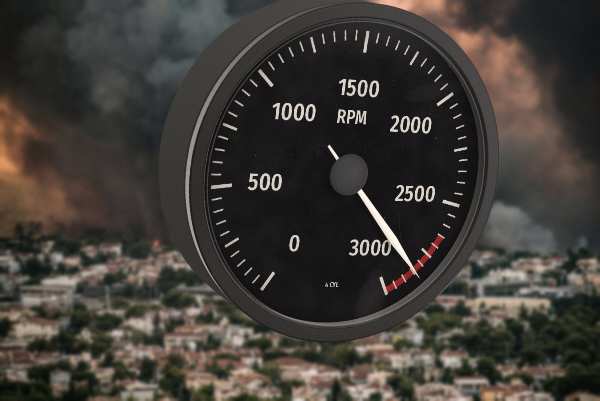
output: 2850 rpm
